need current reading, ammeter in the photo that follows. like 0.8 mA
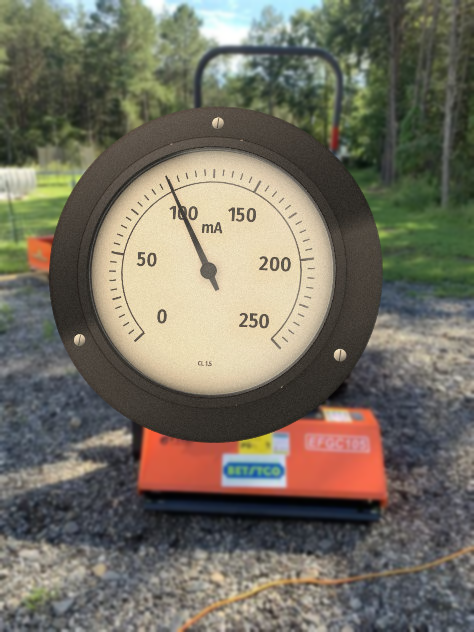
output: 100 mA
